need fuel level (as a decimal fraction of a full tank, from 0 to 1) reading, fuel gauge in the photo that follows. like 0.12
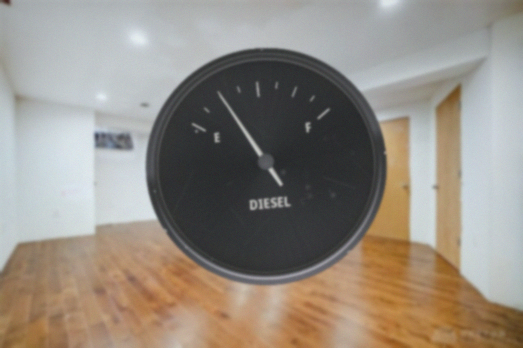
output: 0.25
